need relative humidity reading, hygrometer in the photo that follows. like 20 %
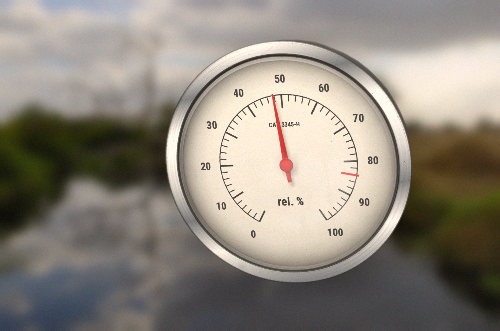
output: 48 %
